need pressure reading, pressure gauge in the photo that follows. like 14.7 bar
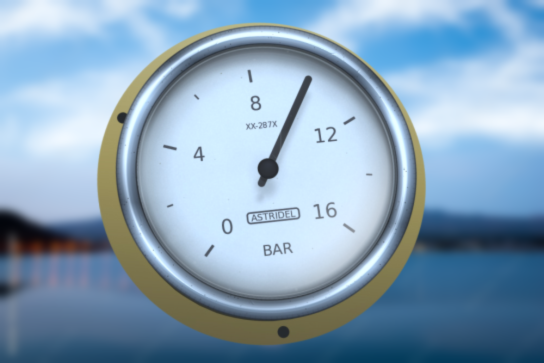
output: 10 bar
